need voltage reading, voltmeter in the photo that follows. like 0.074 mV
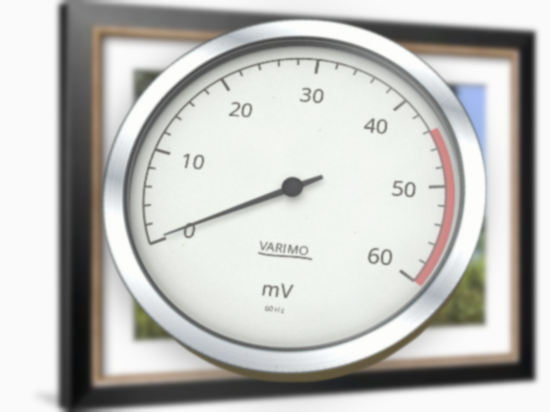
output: 0 mV
